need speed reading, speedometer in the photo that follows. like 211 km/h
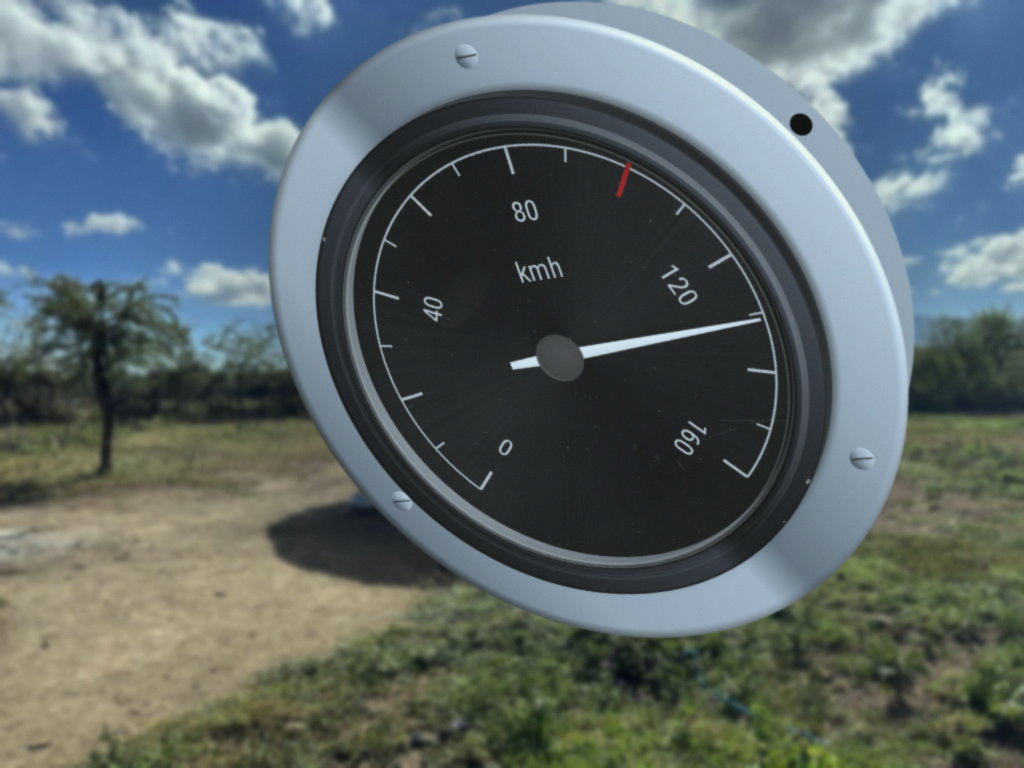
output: 130 km/h
